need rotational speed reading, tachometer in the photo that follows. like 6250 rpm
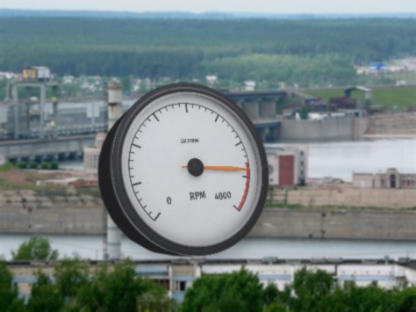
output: 3400 rpm
